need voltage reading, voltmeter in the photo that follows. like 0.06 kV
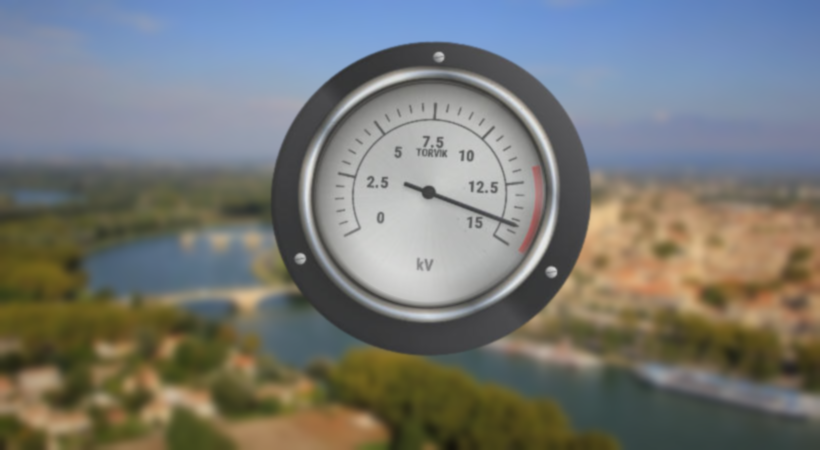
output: 14.25 kV
